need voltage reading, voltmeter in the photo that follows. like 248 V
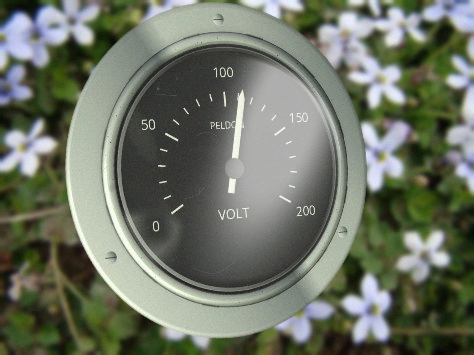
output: 110 V
